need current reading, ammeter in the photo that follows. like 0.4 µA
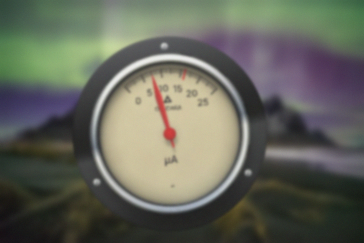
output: 7.5 µA
